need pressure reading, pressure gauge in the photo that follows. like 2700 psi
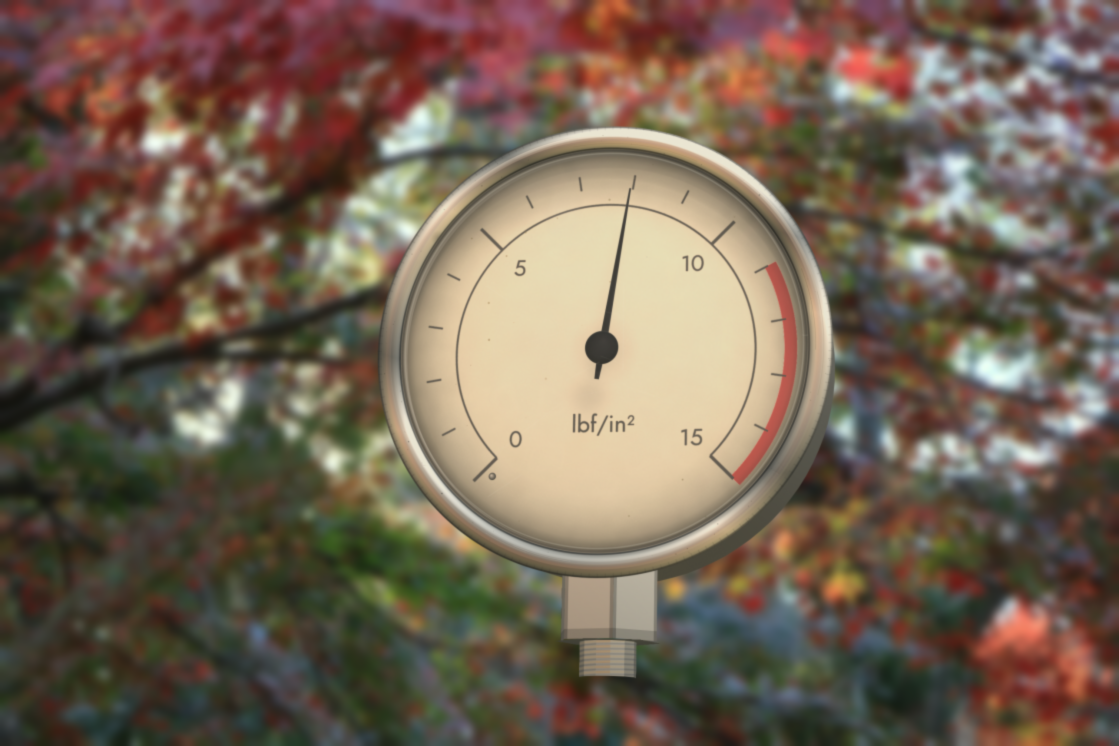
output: 8 psi
